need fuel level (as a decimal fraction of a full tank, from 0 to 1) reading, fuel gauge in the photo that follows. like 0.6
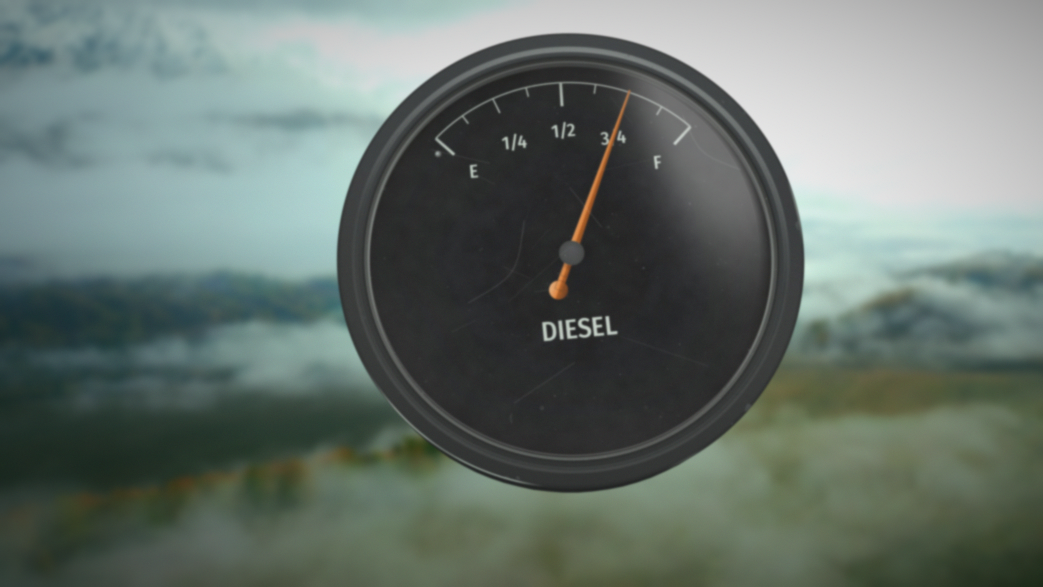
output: 0.75
